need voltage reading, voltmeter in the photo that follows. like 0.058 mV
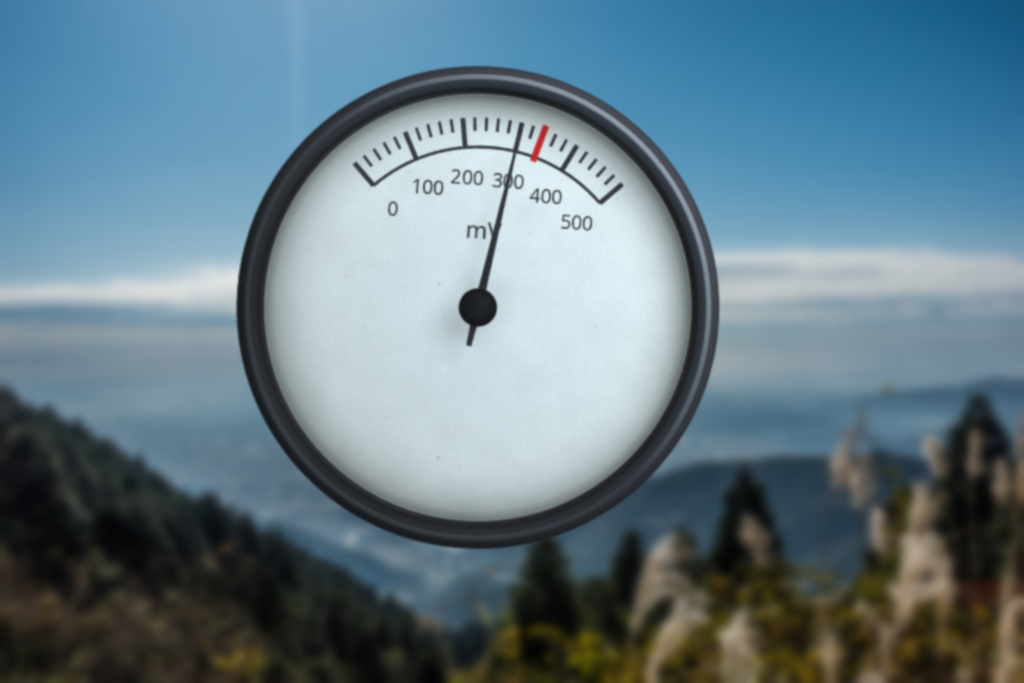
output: 300 mV
